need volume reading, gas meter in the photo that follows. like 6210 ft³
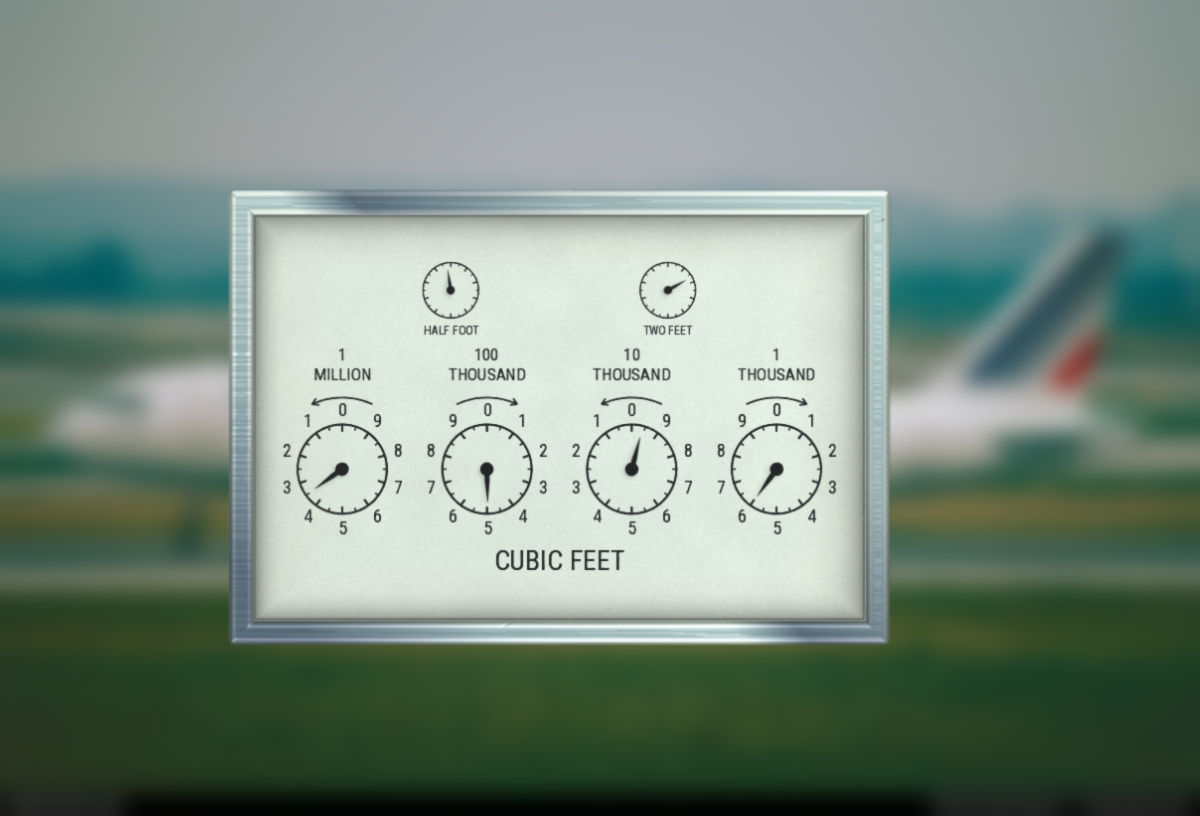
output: 349600 ft³
